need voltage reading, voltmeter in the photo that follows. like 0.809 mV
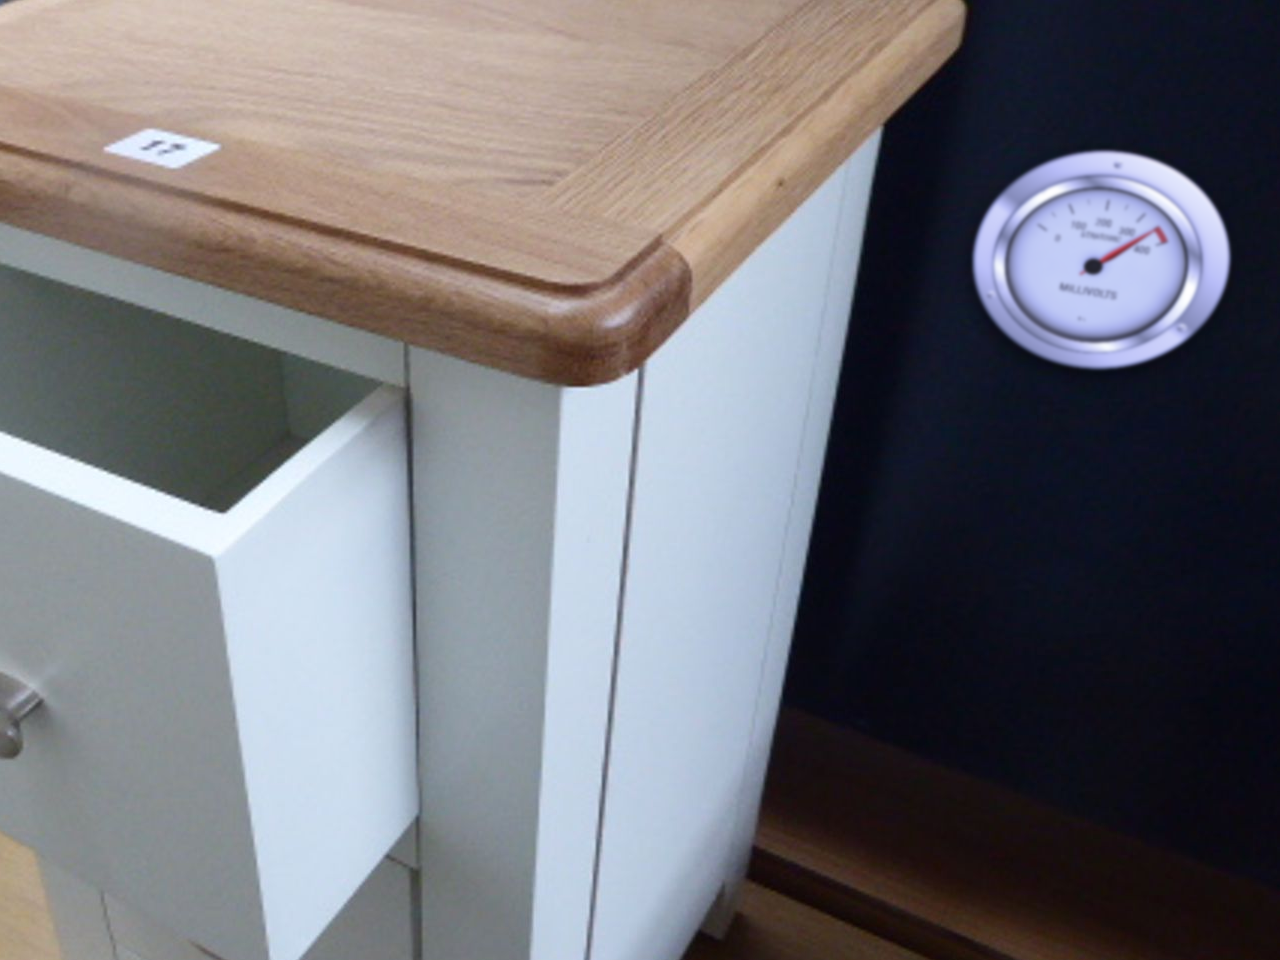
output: 350 mV
